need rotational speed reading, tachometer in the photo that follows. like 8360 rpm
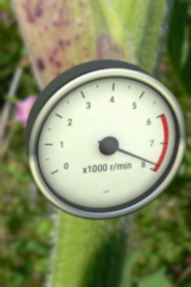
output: 7750 rpm
